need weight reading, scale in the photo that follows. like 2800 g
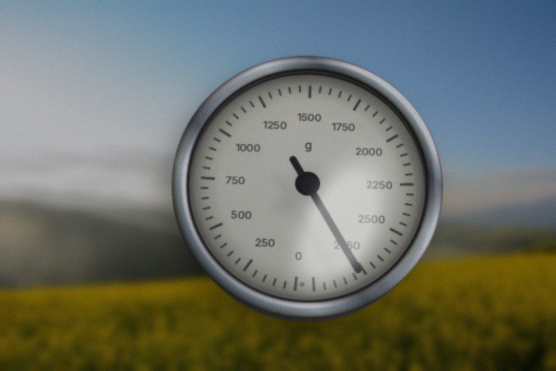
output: 2775 g
